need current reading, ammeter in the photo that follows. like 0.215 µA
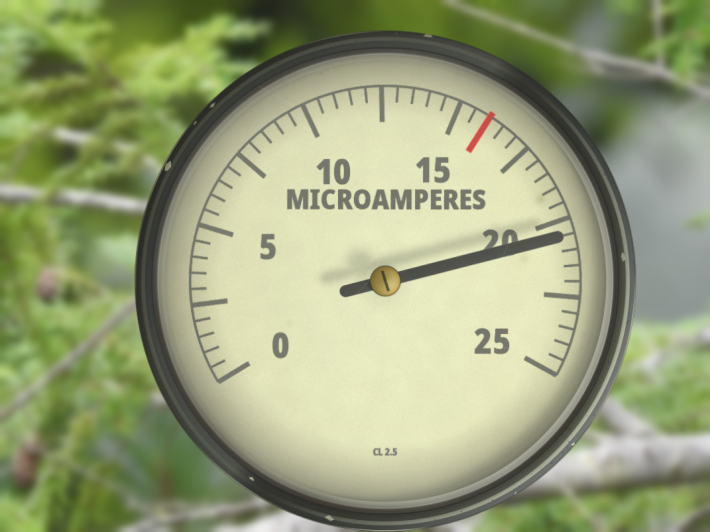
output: 20.5 µA
